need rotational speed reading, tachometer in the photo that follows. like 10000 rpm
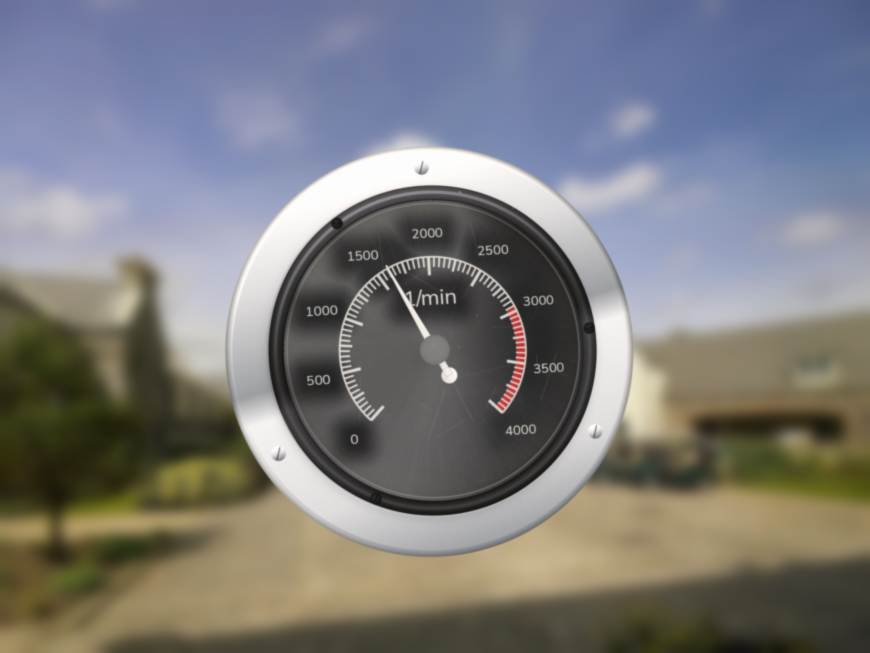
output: 1600 rpm
